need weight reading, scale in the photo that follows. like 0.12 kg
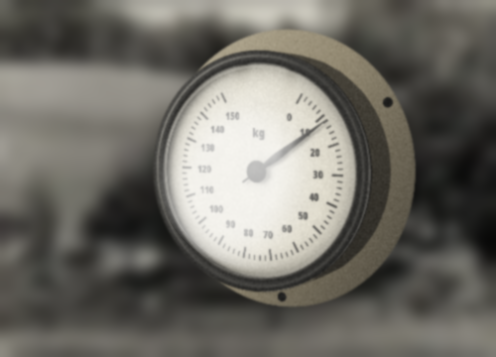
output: 12 kg
